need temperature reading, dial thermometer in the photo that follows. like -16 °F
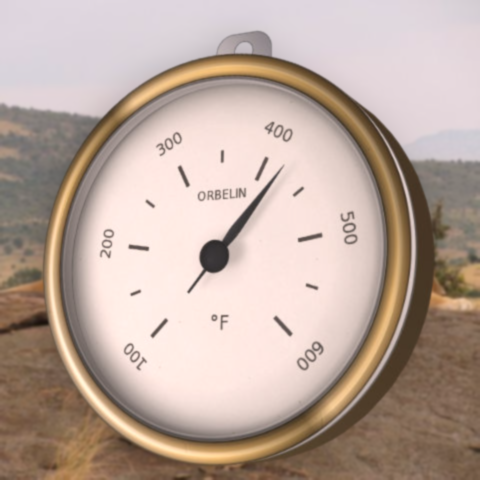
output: 425 °F
